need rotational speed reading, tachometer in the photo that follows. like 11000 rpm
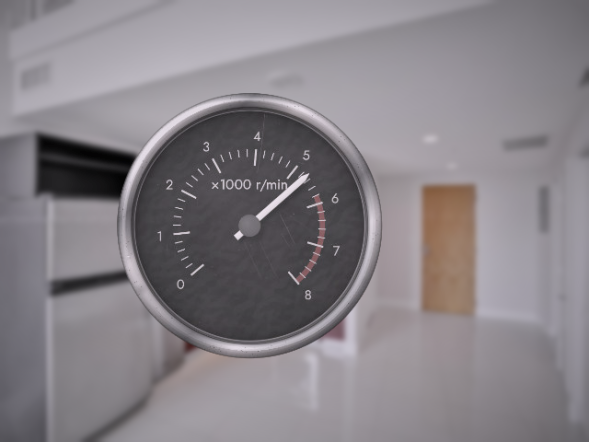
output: 5300 rpm
